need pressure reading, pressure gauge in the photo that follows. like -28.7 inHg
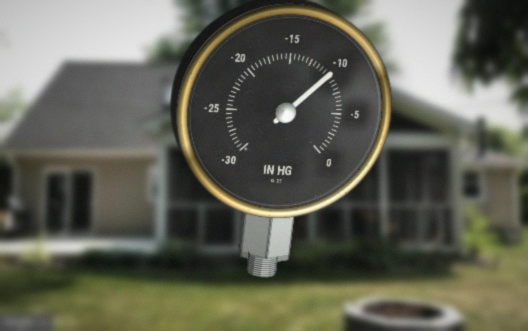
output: -10 inHg
